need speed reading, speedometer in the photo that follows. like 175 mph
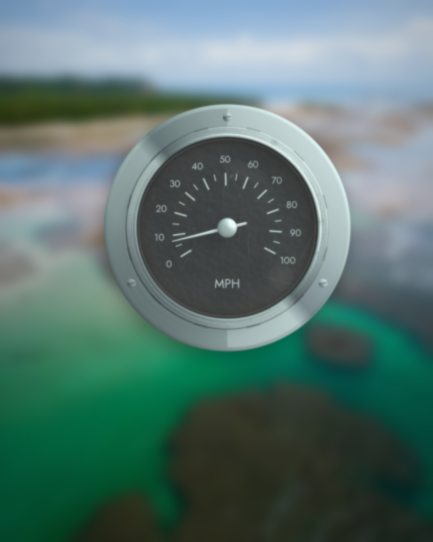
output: 7.5 mph
